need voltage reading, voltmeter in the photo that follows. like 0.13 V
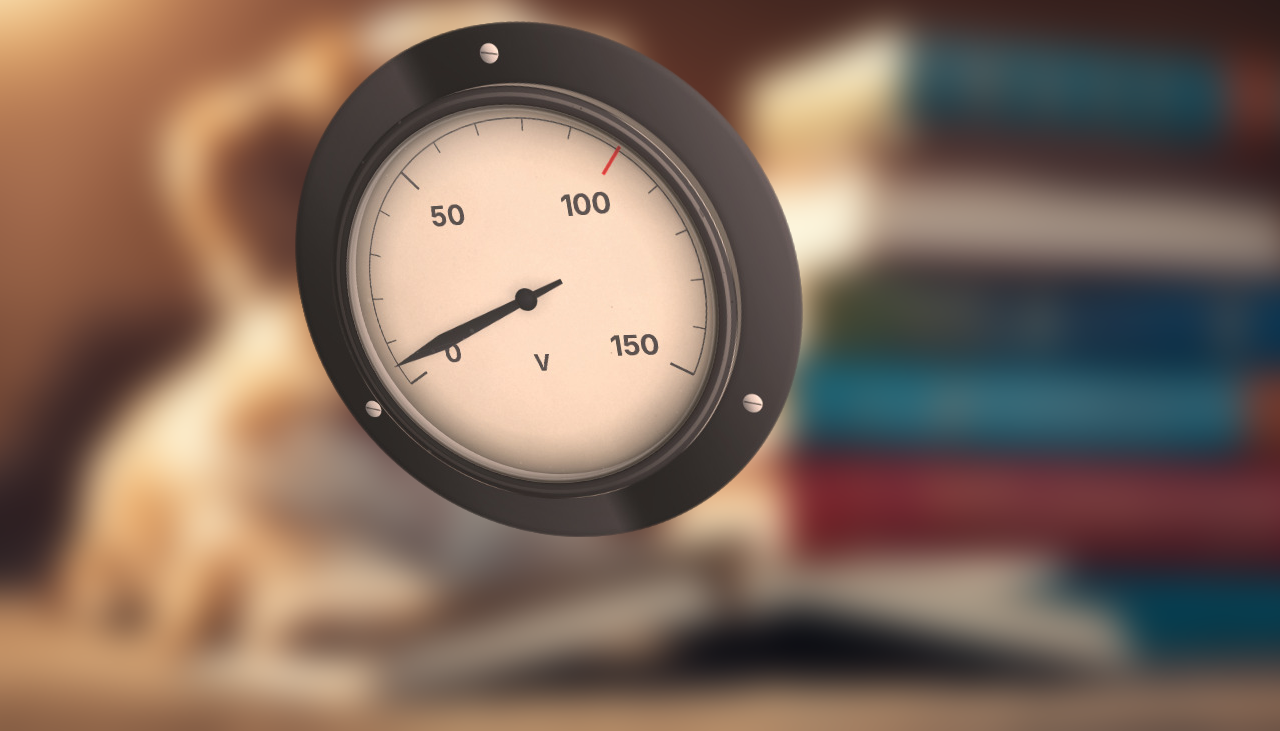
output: 5 V
